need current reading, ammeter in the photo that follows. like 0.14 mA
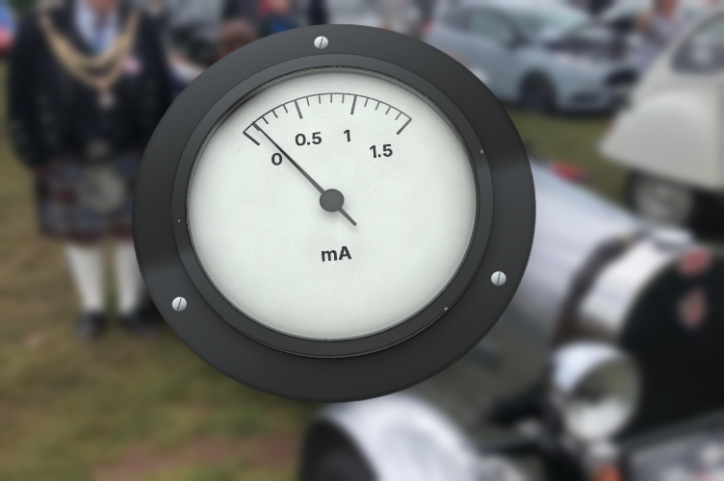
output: 0.1 mA
